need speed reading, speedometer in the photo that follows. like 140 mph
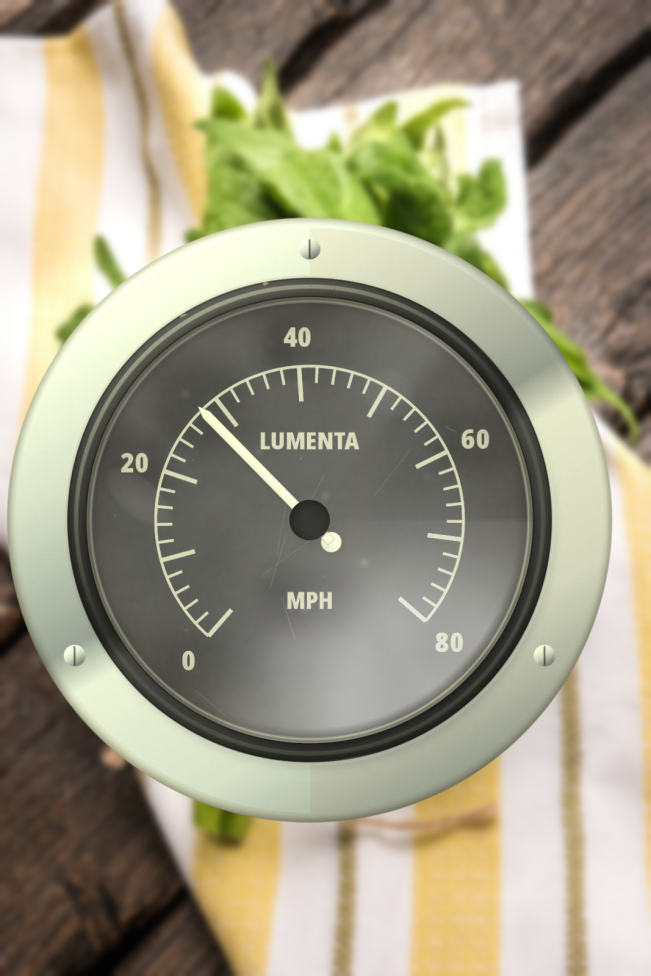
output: 28 mph
